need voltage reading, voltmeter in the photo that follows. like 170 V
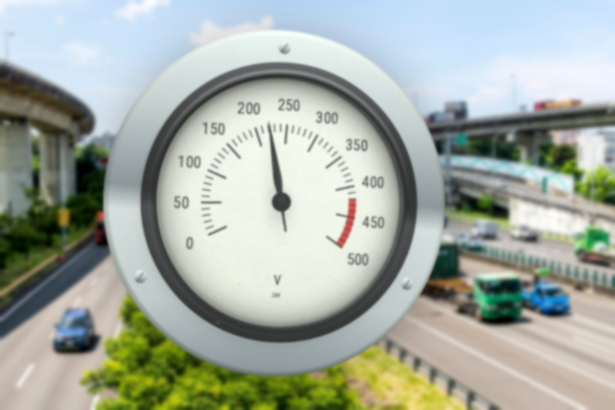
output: 220 V
